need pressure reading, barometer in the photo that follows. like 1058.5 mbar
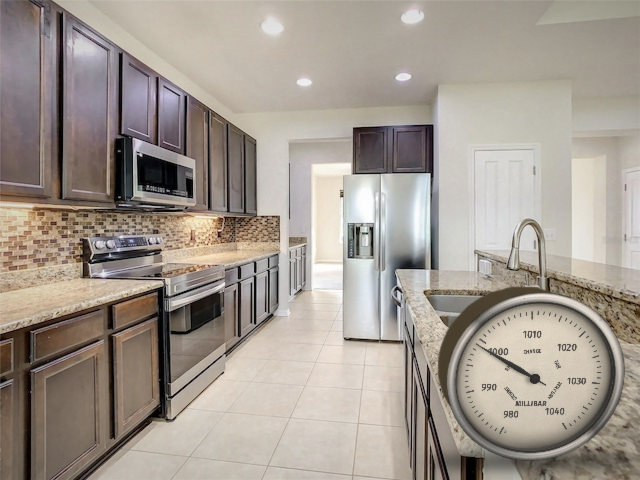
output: 999 mbar
